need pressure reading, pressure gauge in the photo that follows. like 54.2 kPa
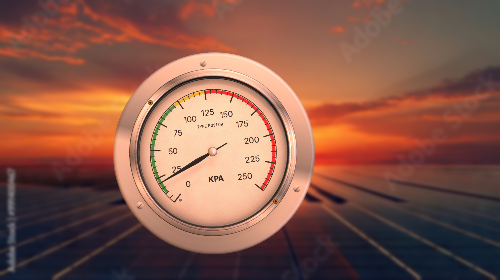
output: 20 kPa
